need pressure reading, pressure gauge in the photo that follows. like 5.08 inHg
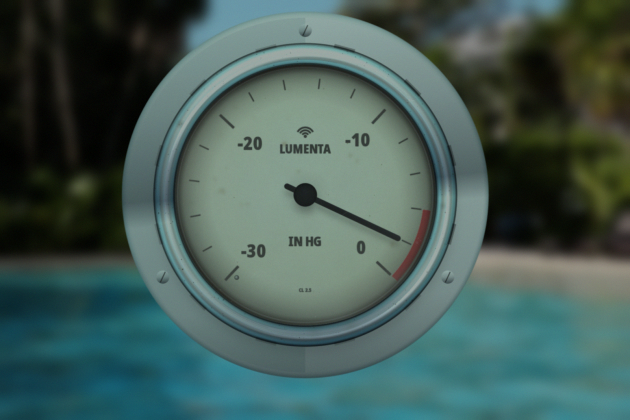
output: -2 inHg
